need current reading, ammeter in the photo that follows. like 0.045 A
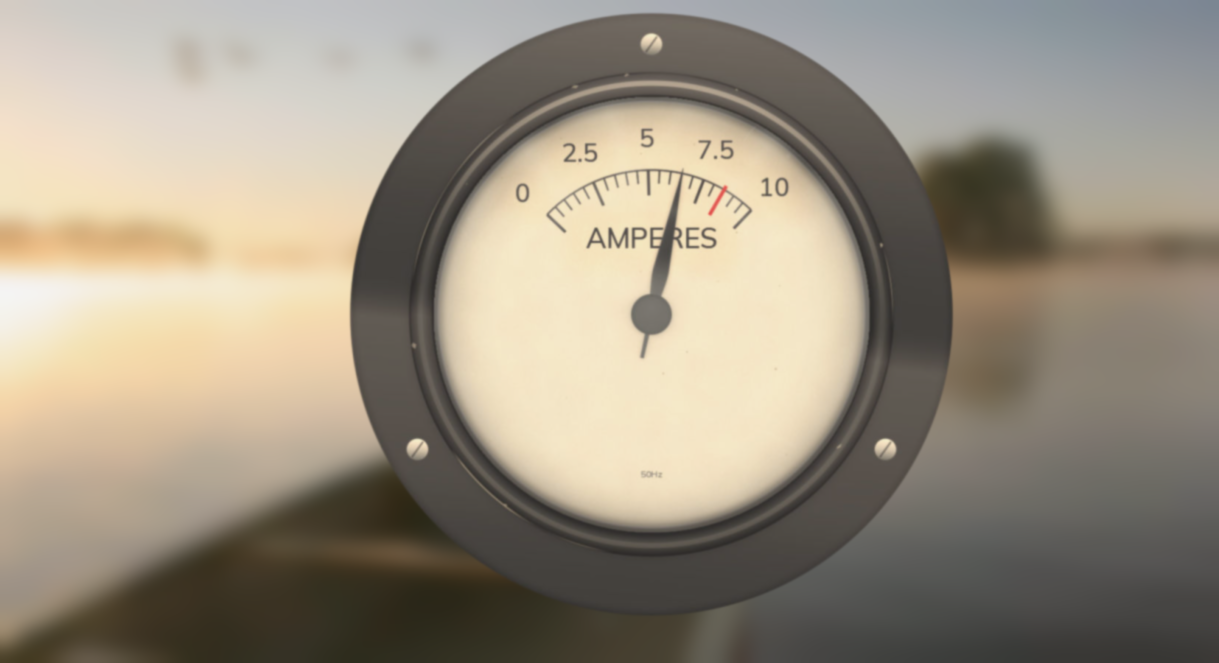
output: 6.5 A
